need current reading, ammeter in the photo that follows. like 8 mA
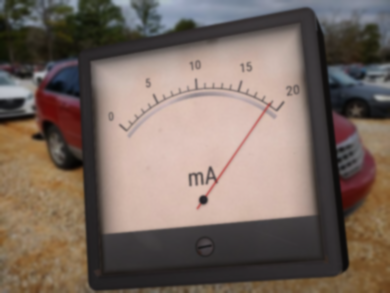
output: 19 mA
